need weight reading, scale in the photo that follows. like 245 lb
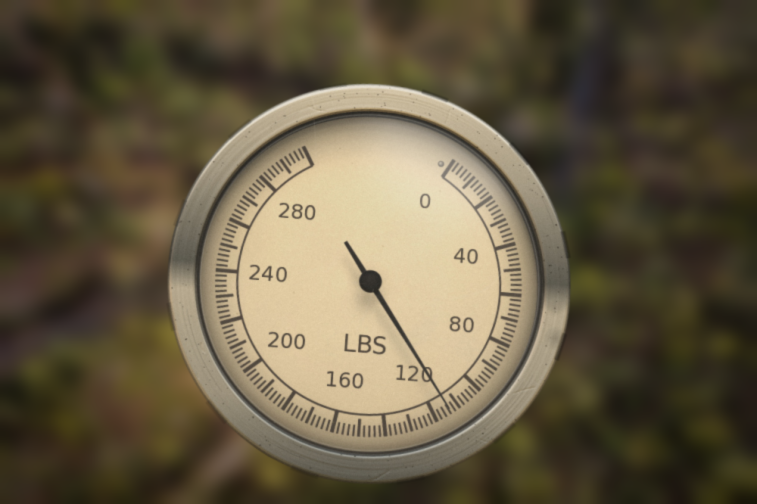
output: 114 lb
